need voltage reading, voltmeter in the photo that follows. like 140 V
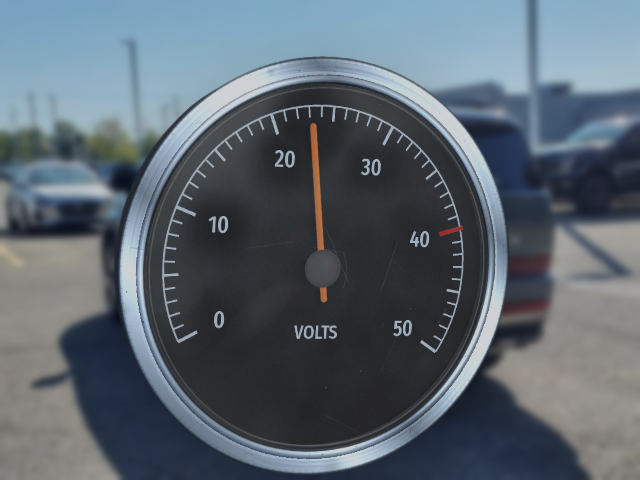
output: 23 V
